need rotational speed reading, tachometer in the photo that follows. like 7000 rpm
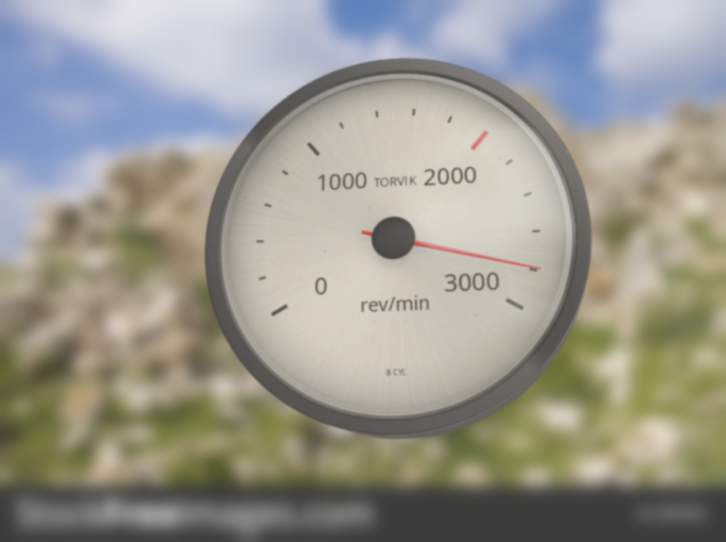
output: 2800 rpm
